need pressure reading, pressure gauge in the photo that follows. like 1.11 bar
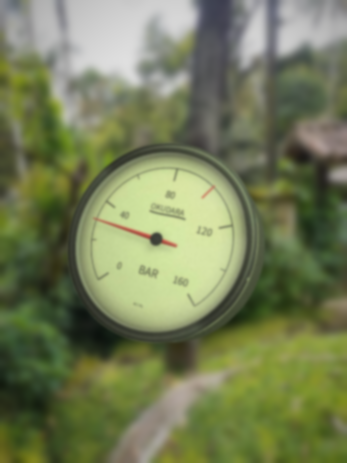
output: 30 bar
